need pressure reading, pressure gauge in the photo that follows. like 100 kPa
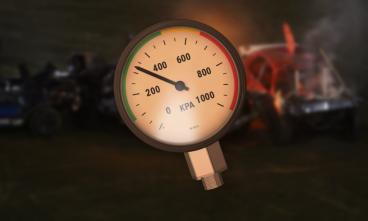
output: 325 kPa
